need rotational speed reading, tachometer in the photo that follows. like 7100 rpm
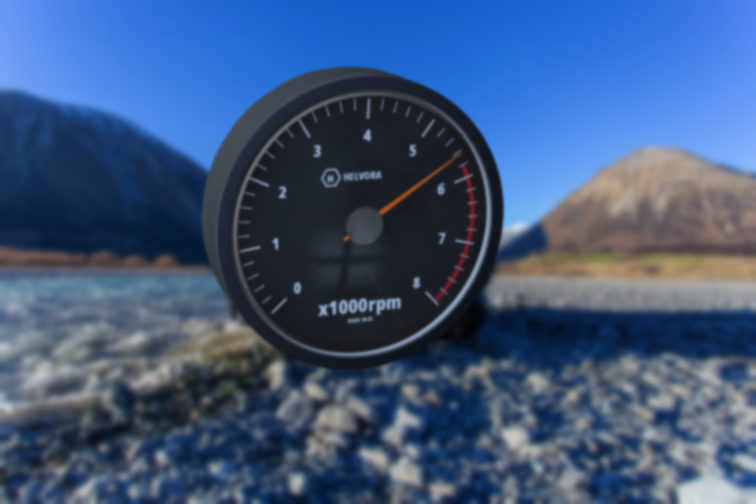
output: 5600 rpm
